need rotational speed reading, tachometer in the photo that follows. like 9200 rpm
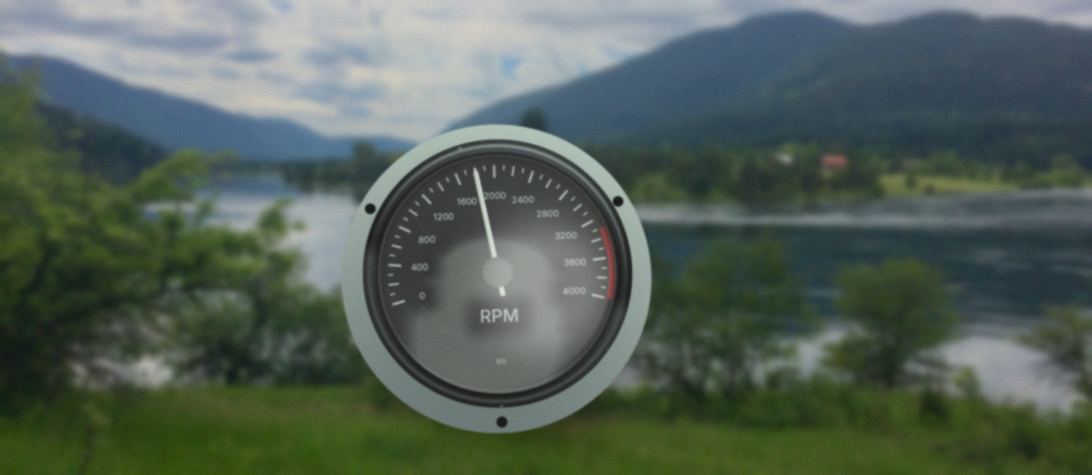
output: 1800 rpm
